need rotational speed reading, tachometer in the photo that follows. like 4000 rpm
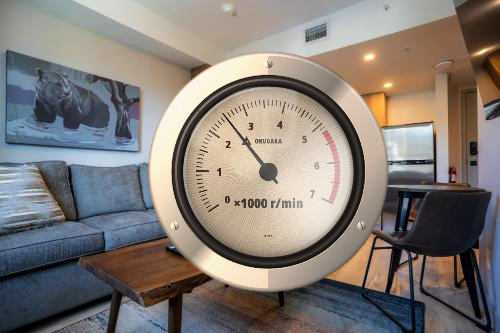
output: 2500 rpm
